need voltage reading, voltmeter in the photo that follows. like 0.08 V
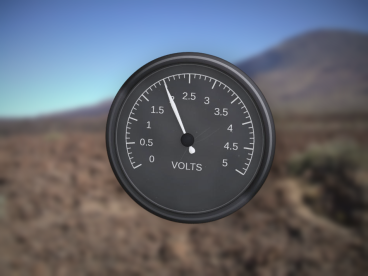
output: 2 V
